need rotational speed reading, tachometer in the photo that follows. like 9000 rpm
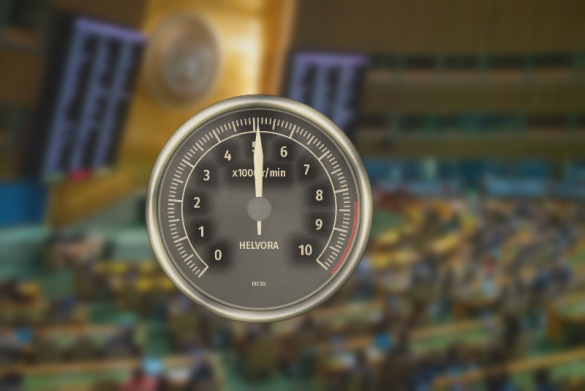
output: 5100 rpm
